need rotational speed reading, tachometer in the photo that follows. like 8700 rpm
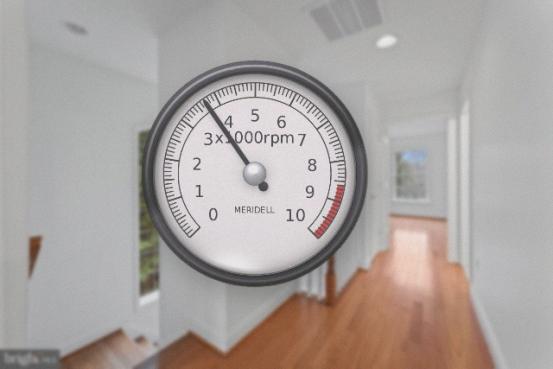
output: 3700 rpm
